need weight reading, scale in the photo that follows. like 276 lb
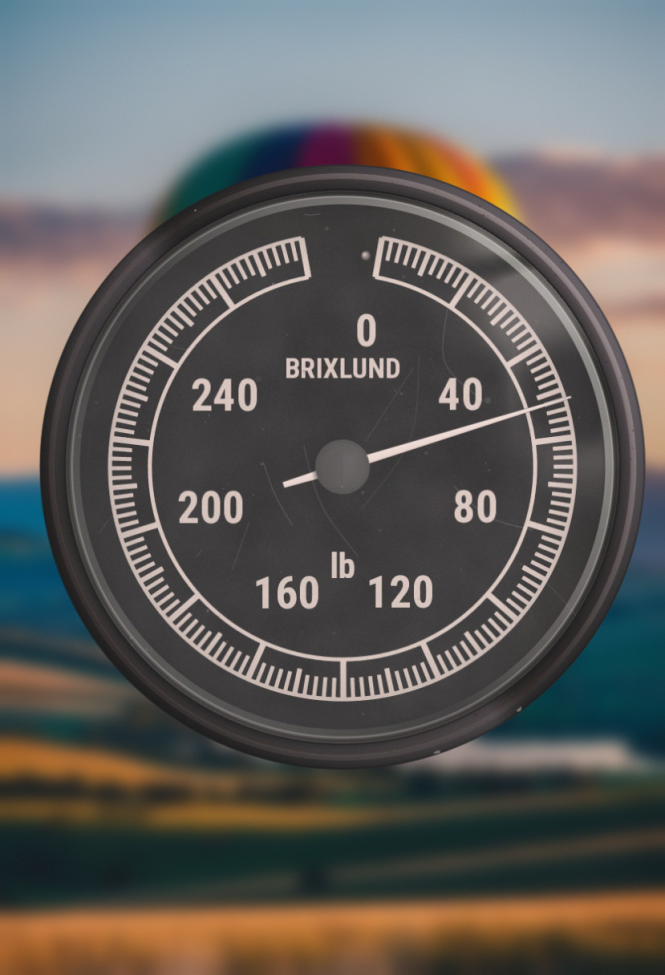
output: 52 lb
